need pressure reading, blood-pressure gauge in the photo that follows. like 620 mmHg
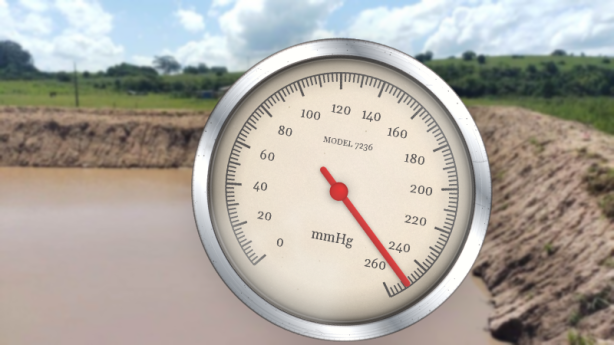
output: 250 mmHg
